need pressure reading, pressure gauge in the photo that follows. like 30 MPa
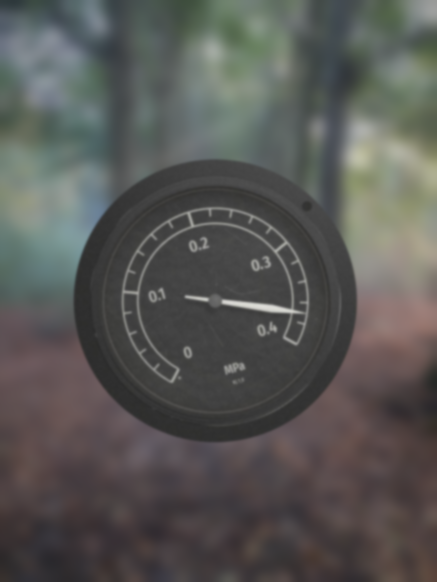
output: 0.37 MPa
